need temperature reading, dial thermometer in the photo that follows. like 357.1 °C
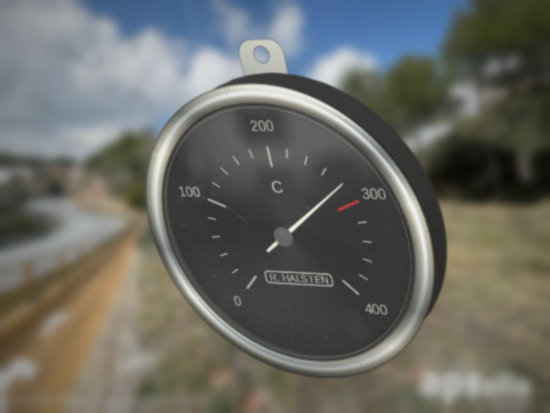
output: 280 °C
